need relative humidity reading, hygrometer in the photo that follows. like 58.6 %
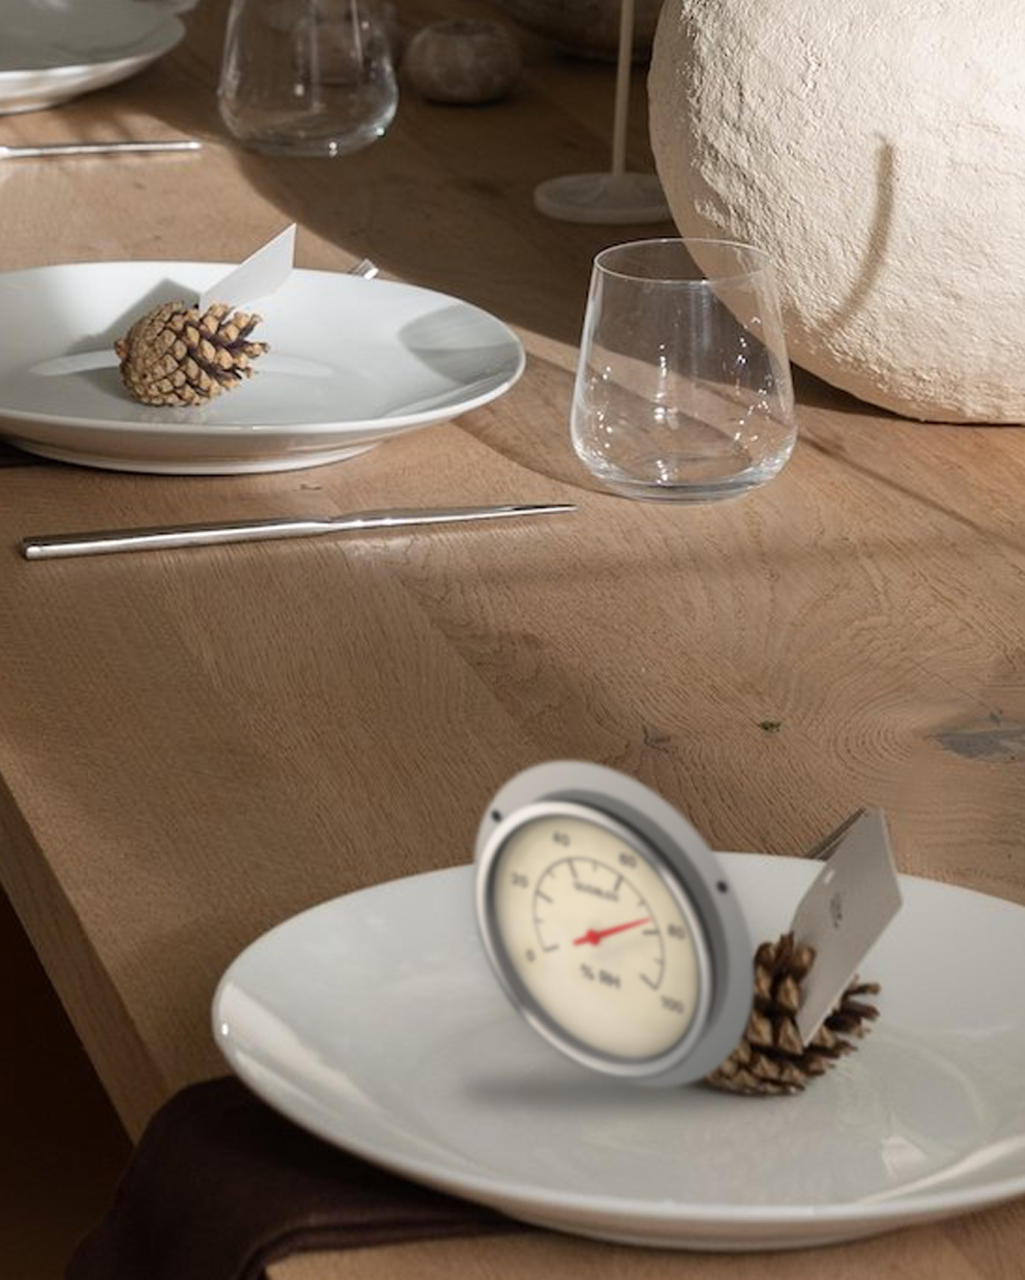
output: 75 %
